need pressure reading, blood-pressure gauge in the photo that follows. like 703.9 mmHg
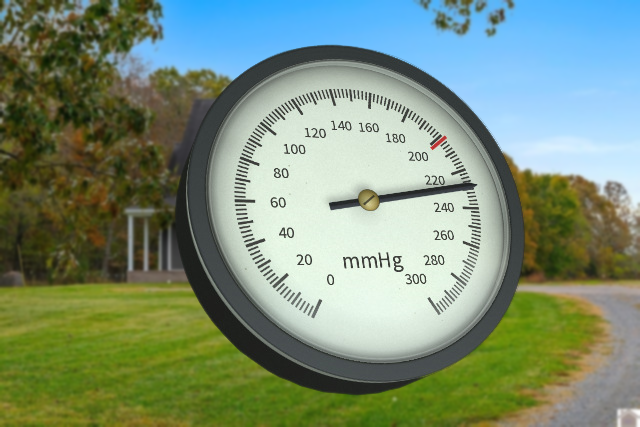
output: 230 mmHg
